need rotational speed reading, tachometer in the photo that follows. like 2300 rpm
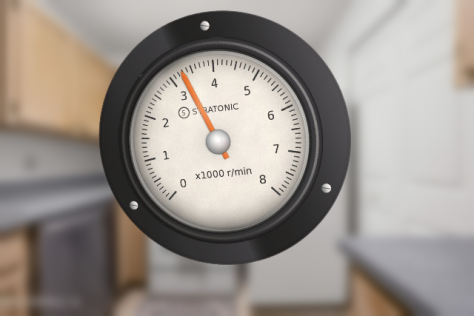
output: 3300 rpm
